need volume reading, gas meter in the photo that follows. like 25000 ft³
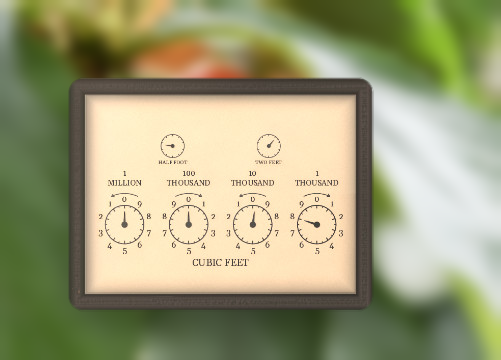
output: 999800 ft³
